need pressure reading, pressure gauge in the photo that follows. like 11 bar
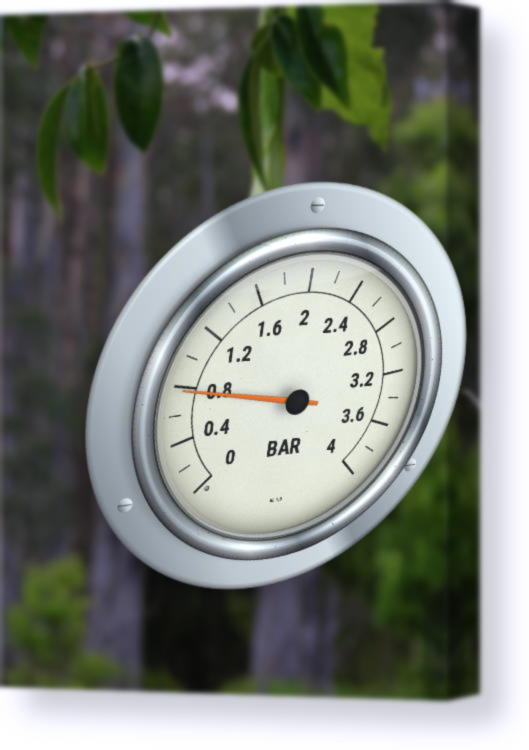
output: 0.8 bar
